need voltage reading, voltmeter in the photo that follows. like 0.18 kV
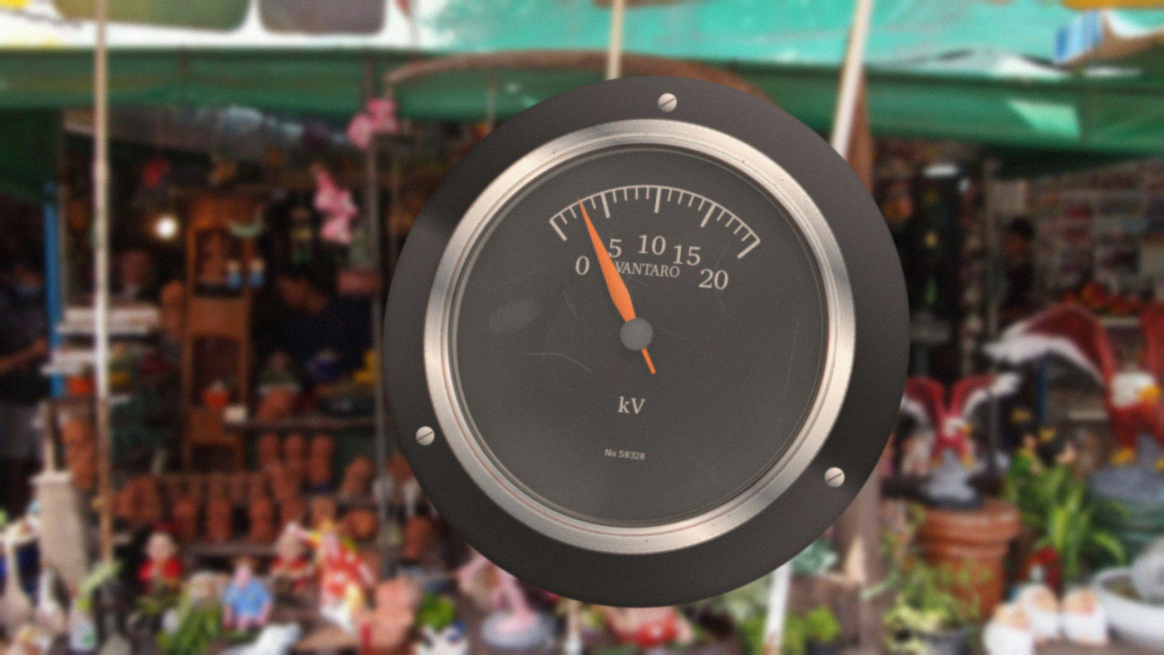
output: 3 kV
